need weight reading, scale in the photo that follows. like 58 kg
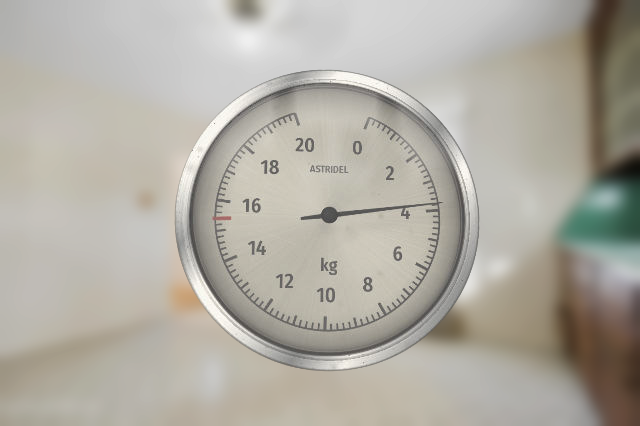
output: 3.8 kg
